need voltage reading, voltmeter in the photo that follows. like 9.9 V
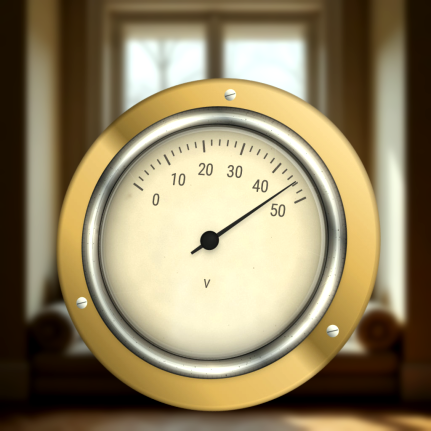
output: 46 V
